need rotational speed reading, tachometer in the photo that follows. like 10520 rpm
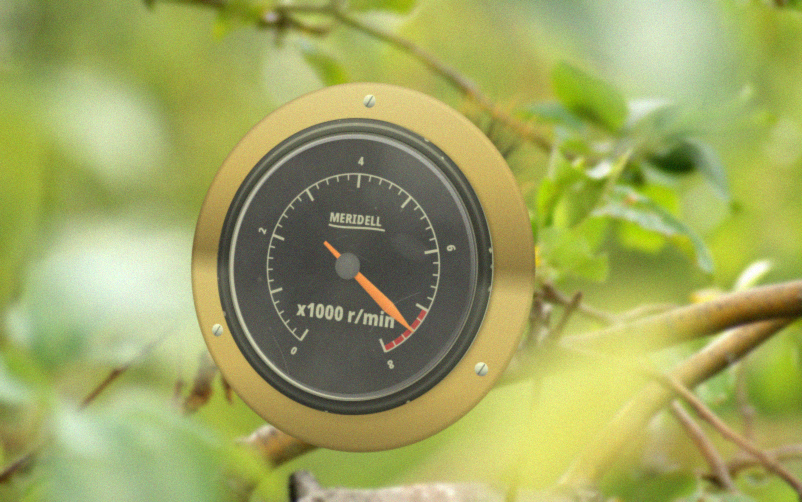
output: 7400 rpm
